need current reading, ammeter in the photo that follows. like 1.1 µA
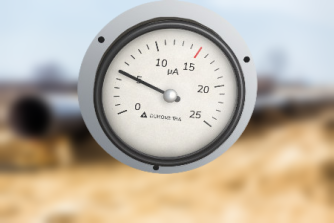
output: 5 µA
